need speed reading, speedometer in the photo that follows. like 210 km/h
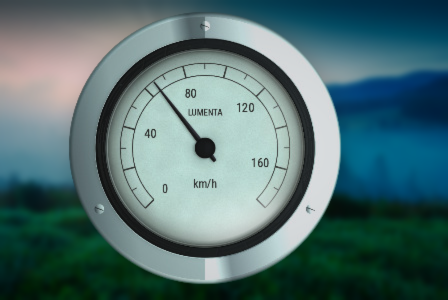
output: 65 km/h
